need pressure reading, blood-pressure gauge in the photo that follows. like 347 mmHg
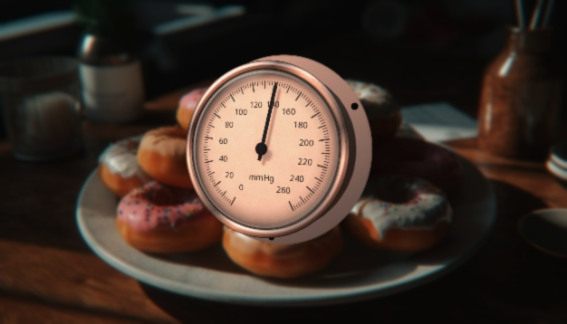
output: 140 mmHg
